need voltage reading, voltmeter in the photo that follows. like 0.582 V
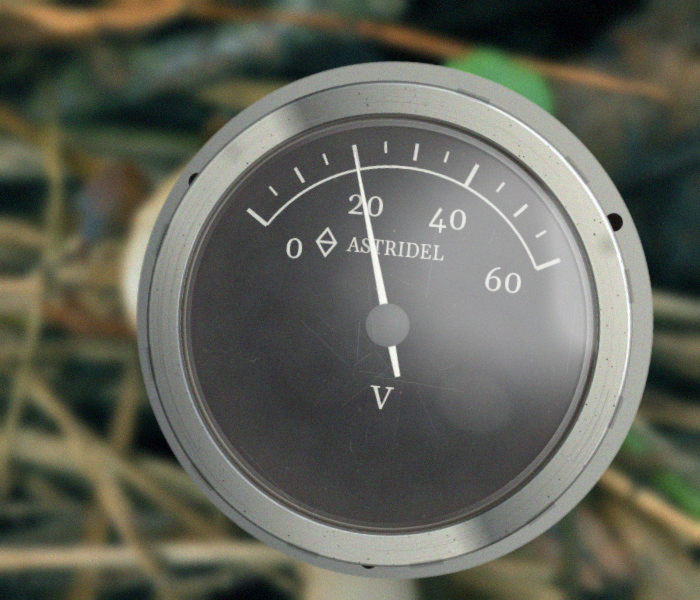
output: 20 V
